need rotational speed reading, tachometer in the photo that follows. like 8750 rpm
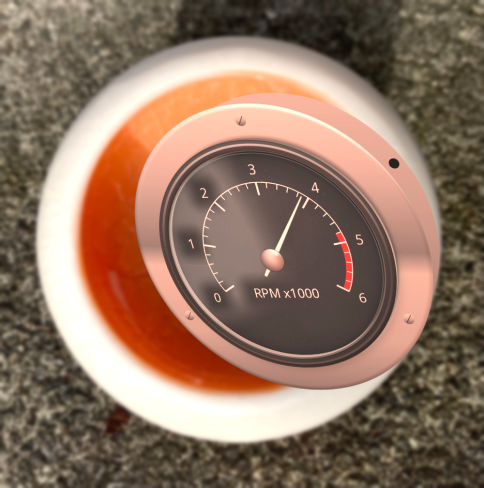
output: 3900 rpm
